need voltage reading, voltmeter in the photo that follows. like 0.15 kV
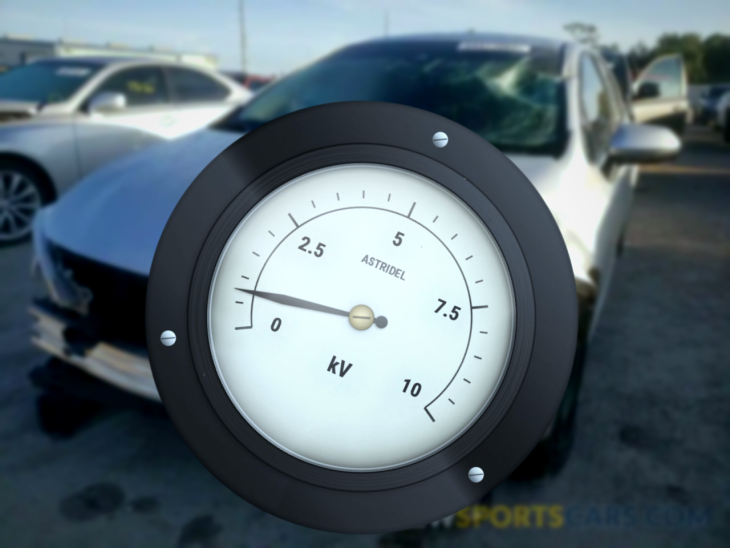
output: 0.75 kV
